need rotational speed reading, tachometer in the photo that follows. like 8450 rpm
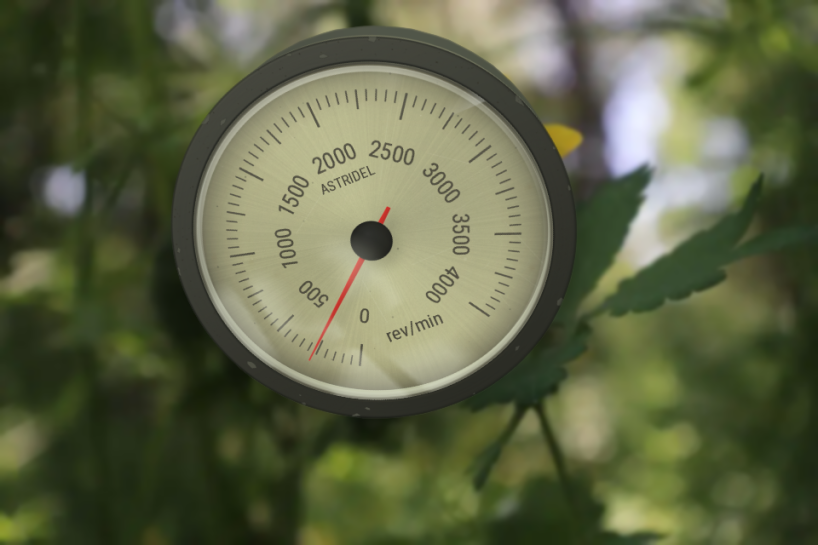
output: 275 rpm
